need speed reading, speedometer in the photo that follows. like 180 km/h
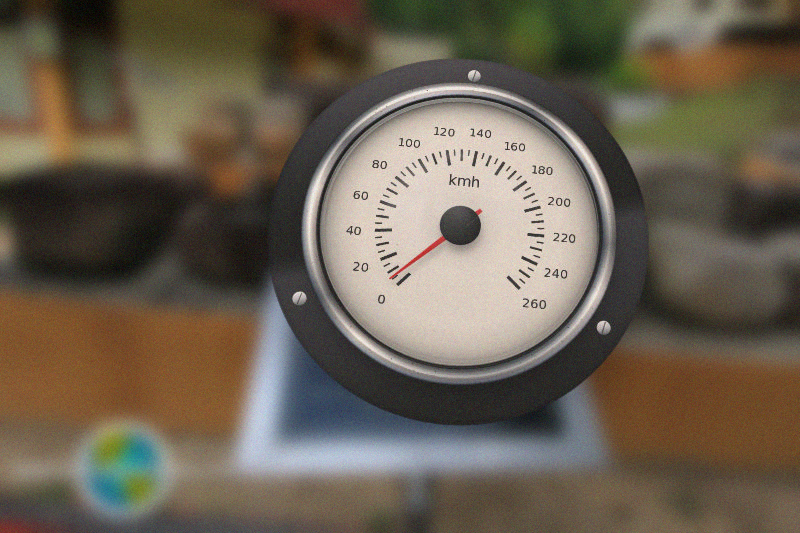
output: 5 km/h
